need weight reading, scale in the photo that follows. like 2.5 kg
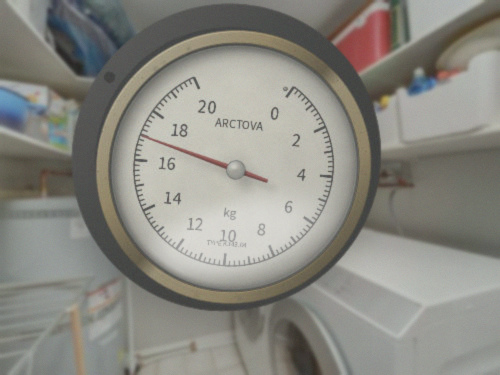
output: 17 kg
